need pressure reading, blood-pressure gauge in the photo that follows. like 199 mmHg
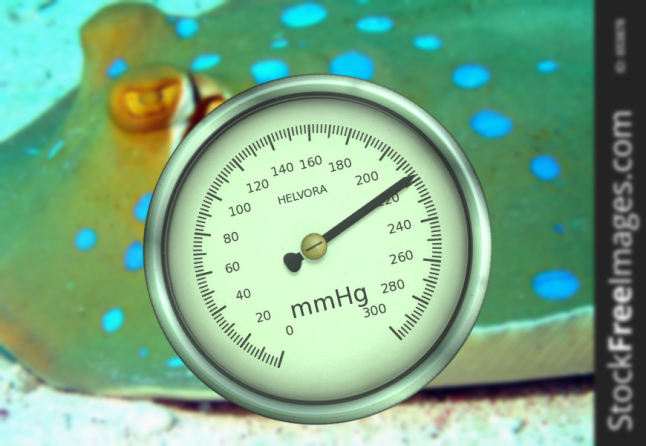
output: 218 mmHg
